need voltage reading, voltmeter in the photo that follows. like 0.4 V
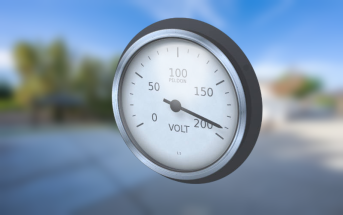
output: 190 V
